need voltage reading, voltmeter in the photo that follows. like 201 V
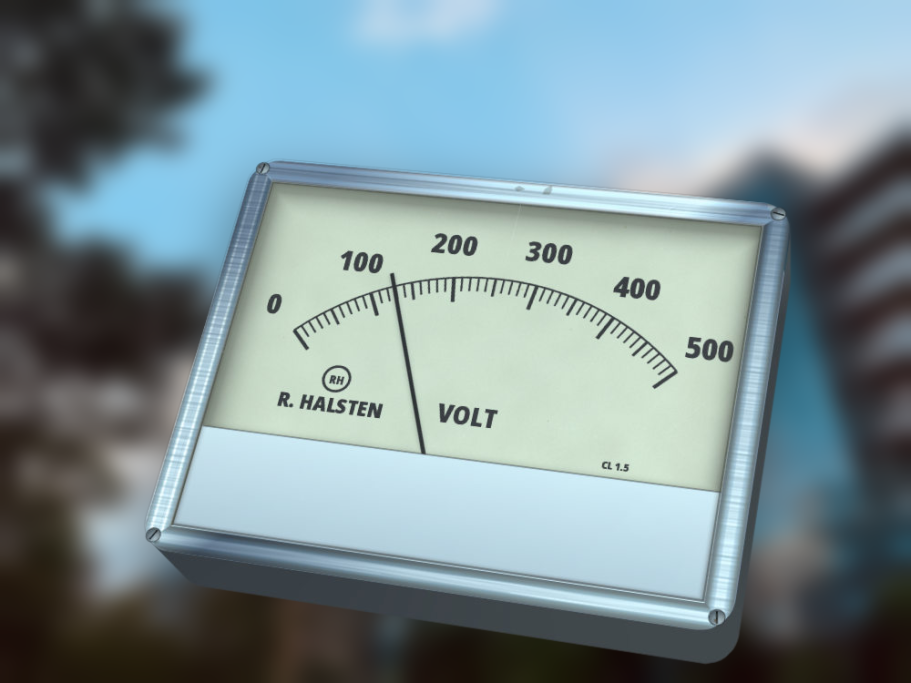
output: 130 V
